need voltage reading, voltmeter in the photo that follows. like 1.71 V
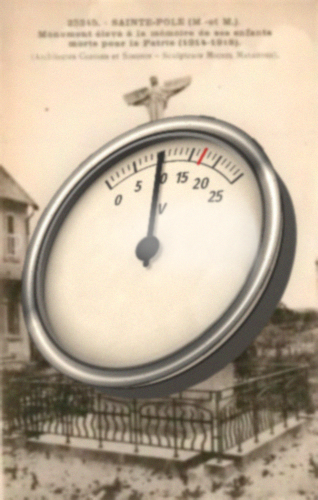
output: 10 V
